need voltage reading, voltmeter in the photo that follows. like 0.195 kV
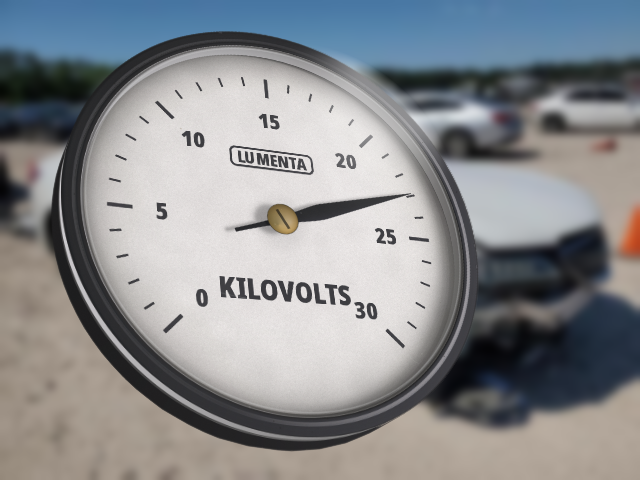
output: 23 kV
